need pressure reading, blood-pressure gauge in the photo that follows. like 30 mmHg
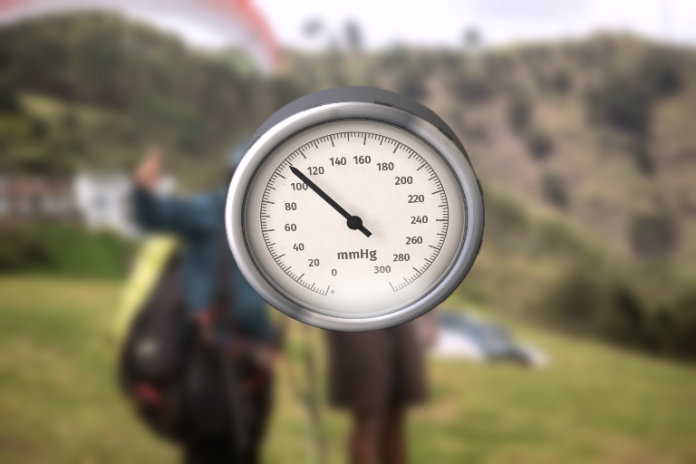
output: 110 mmHg
